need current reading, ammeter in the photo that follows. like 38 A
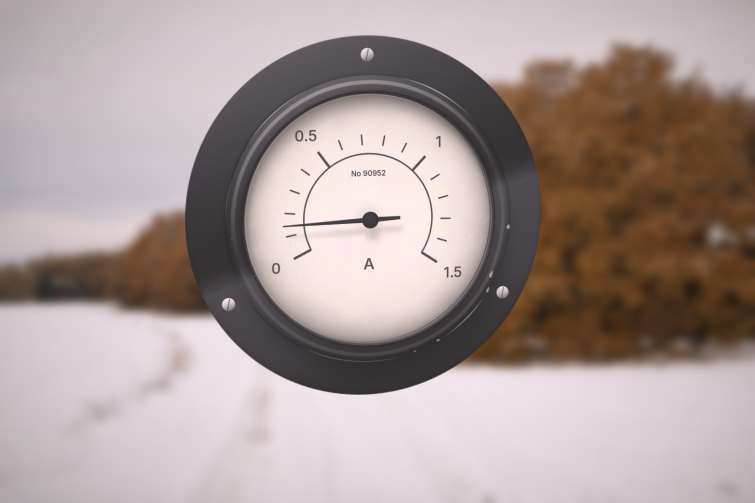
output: 0.15 A
